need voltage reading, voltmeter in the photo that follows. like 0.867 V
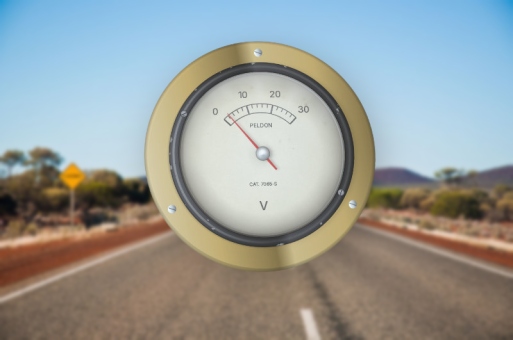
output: 2 V
